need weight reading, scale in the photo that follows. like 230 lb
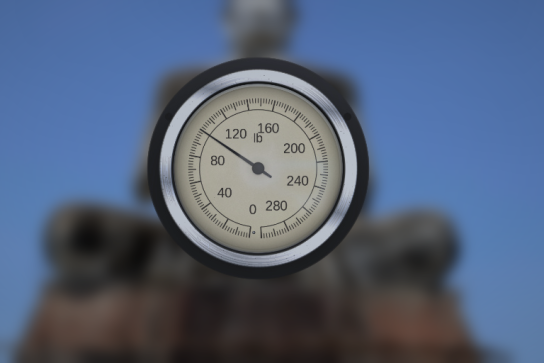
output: 100 lb
